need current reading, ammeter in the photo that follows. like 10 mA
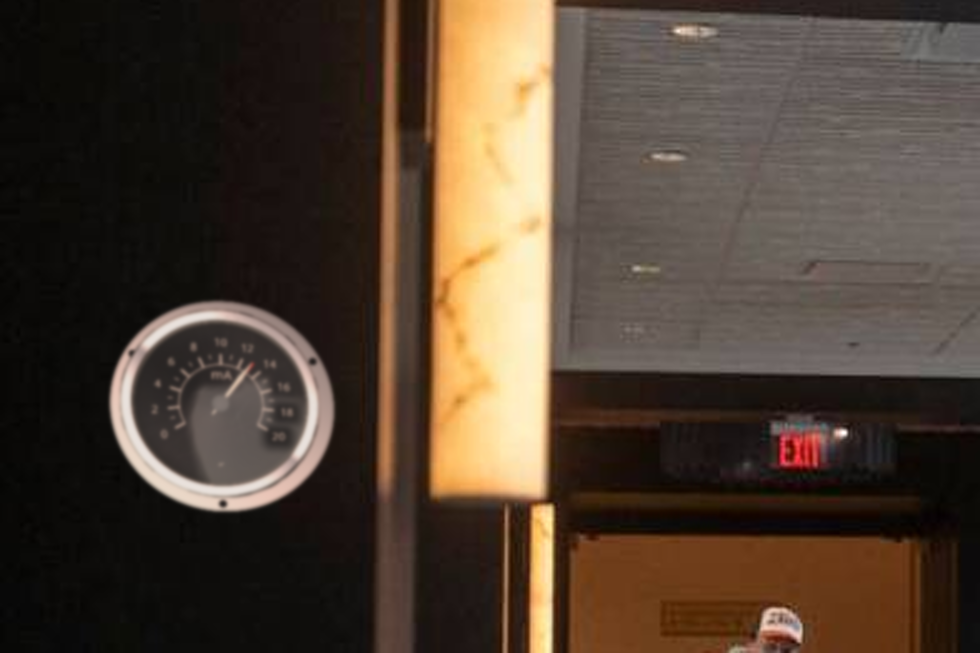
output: 13 mA
